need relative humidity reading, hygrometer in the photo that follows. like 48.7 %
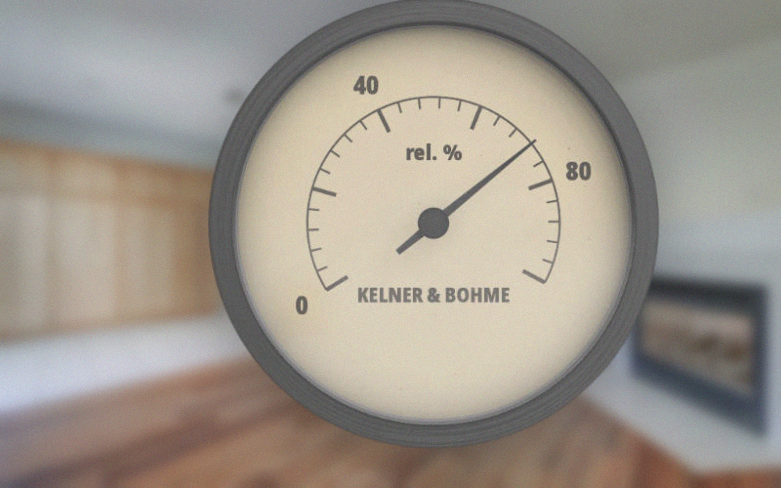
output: 72 %
